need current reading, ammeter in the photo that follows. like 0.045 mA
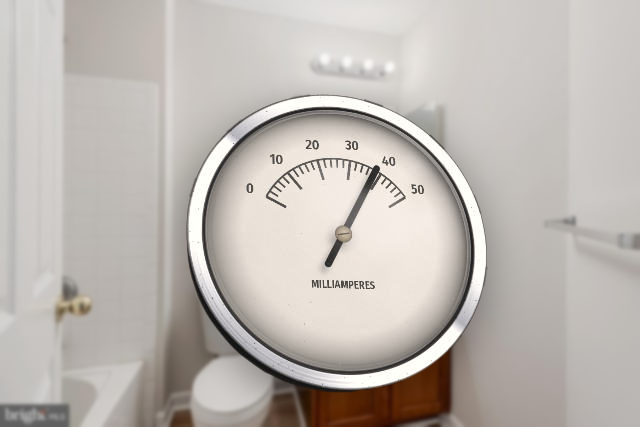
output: 38 mA
